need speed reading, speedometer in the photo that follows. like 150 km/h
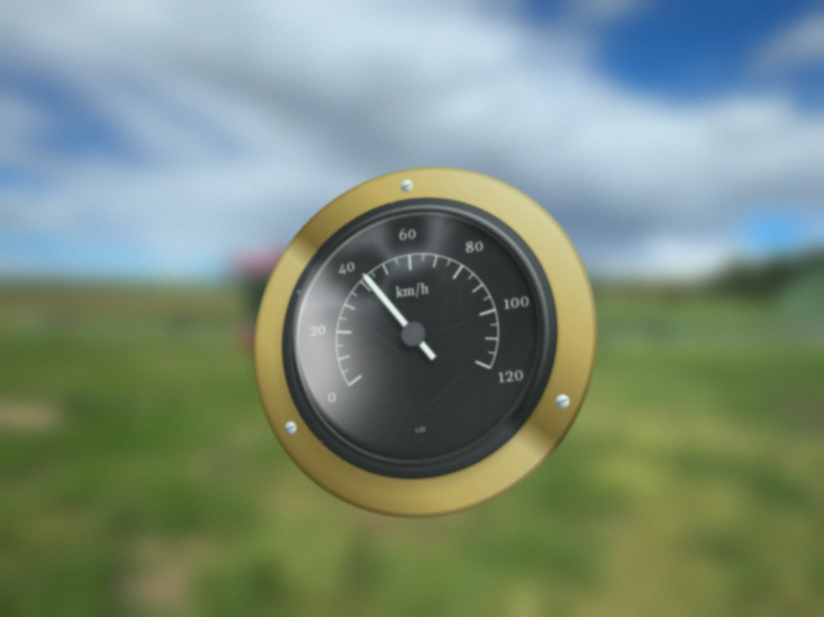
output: 42.5 km/h
